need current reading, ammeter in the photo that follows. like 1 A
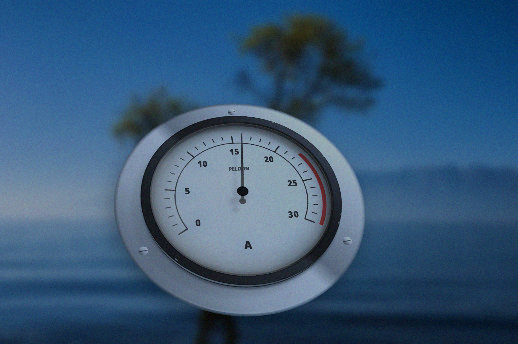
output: 16 A
